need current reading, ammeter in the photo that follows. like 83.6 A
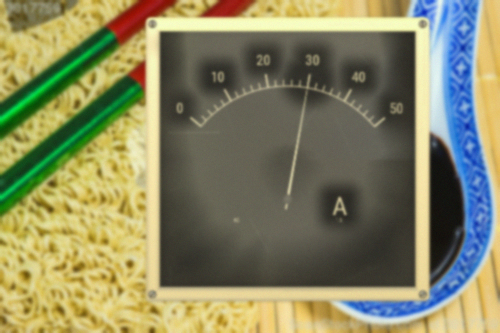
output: 30 A
